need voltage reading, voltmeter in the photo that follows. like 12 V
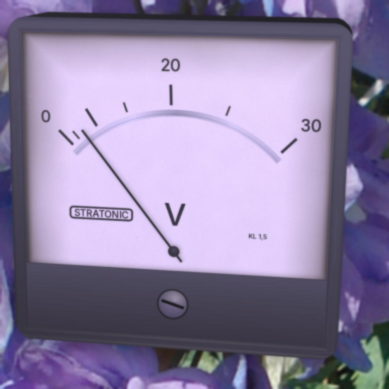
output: 7.5 V
